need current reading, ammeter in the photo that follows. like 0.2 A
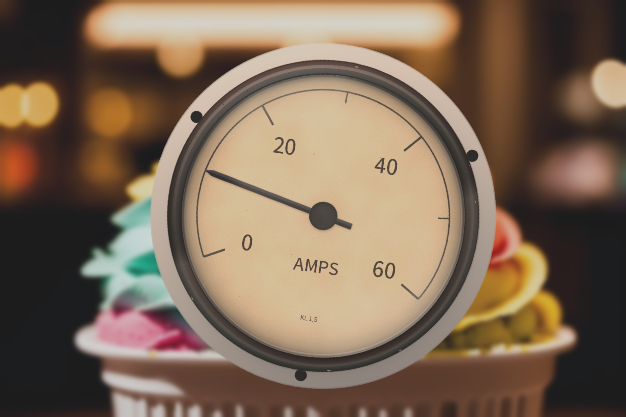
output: 10 A
